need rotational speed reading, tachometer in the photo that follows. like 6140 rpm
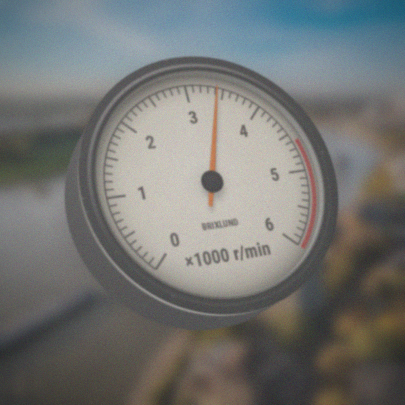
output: 3400 rpm
